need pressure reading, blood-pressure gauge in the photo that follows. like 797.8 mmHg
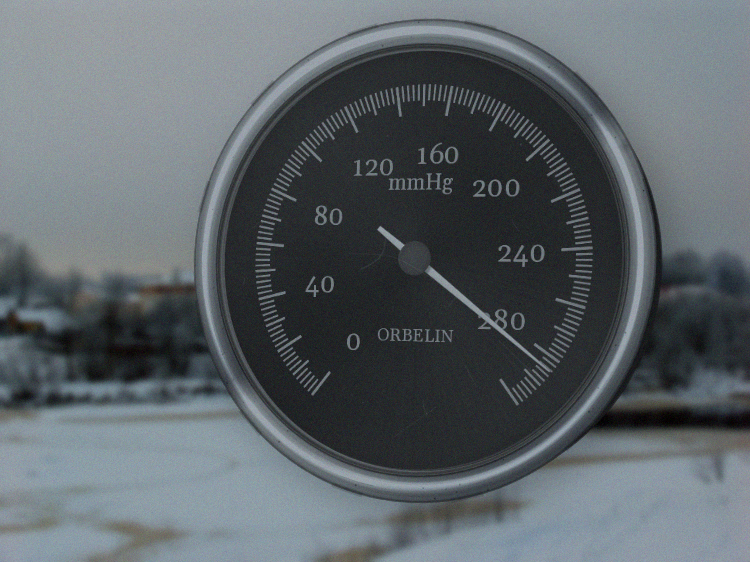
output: 284 mmHg
